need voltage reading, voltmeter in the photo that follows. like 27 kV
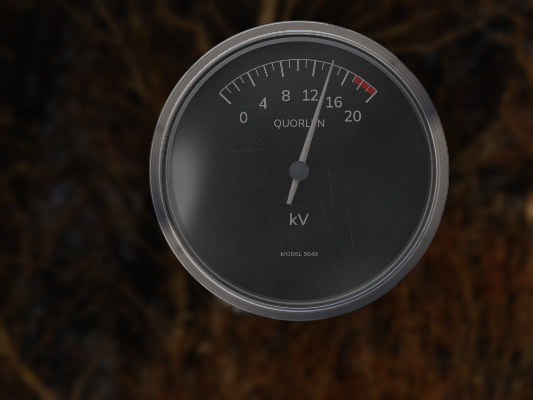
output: 14 kV
